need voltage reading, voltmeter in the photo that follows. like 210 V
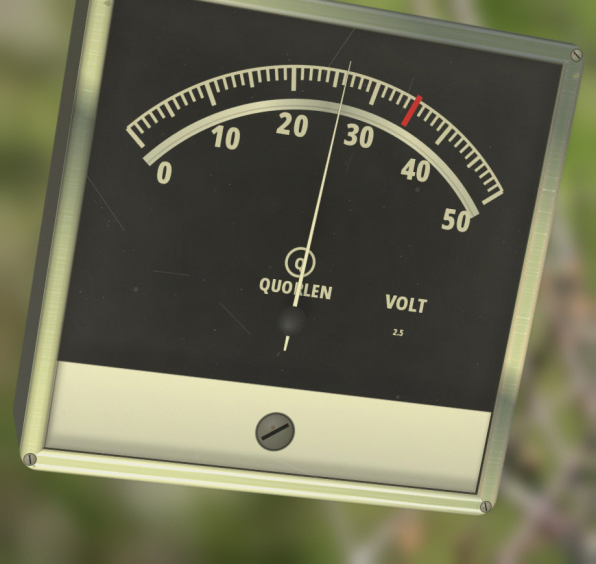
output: 26 V
